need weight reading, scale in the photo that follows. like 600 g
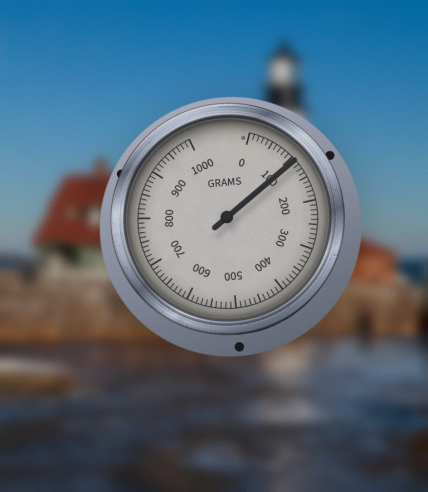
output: 110 g
